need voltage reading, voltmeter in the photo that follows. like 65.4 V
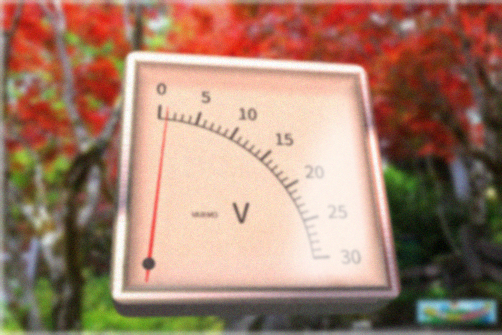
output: 1 V
